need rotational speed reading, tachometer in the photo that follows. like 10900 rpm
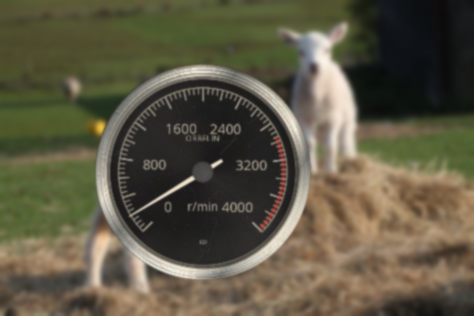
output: 200 rpm
